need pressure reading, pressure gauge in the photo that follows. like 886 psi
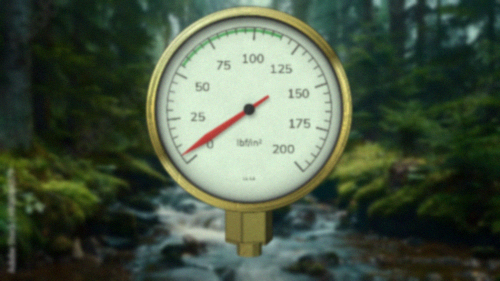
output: 5 psi
